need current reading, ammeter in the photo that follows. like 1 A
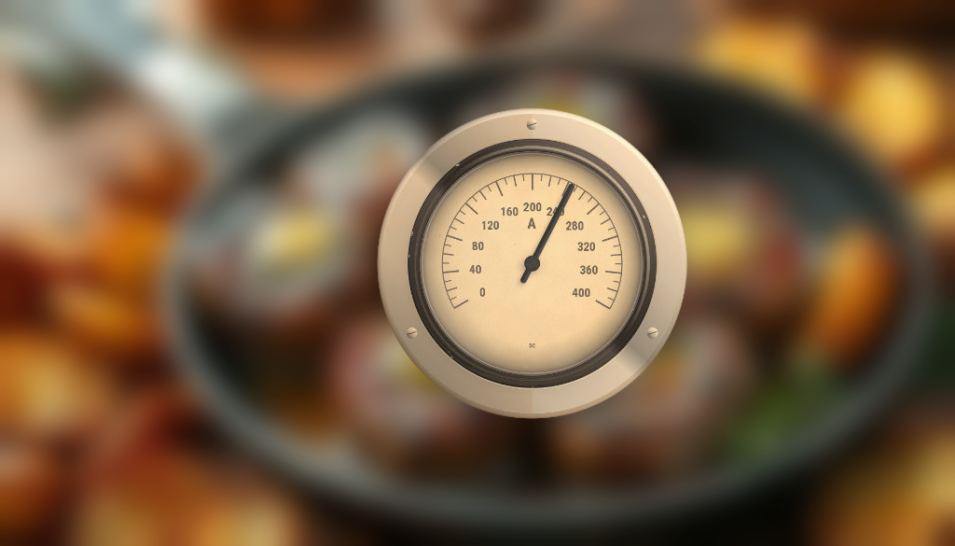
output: 245 A
